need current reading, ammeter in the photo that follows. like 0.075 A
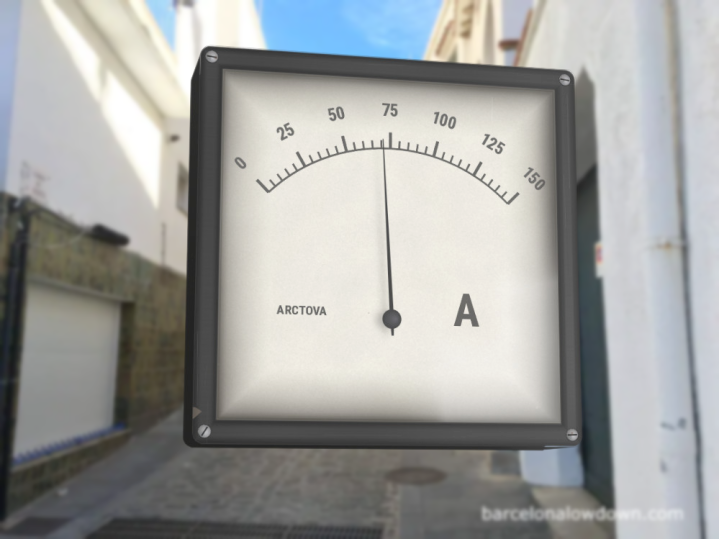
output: 70 A
